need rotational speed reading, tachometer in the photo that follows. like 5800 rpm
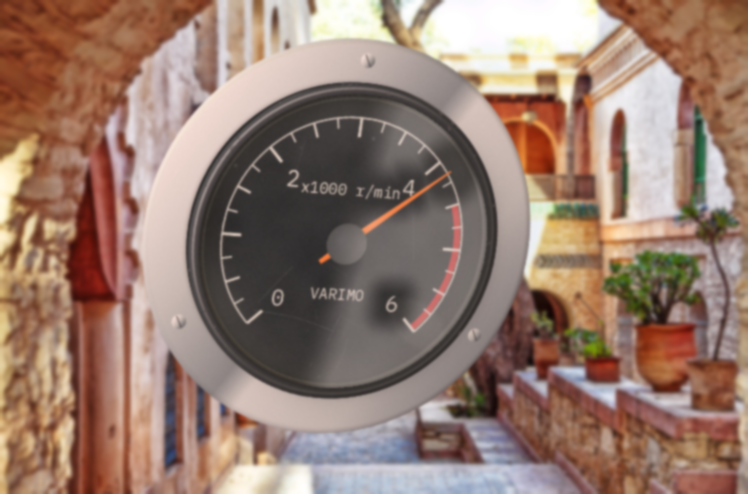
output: 4125 rpm
